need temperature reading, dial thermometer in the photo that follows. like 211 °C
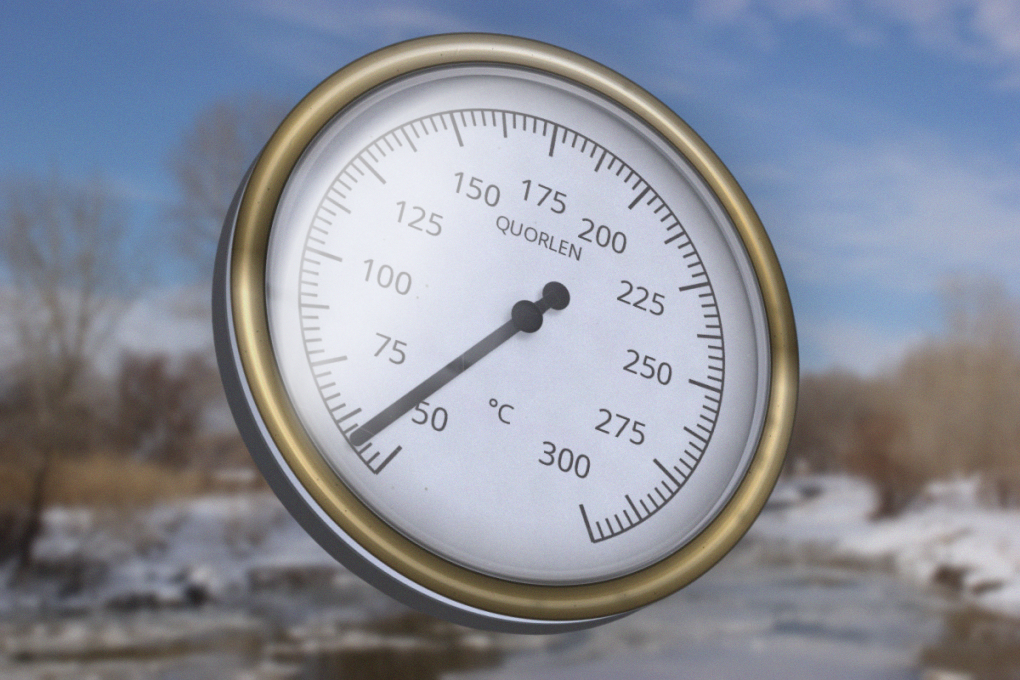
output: 57.5 °C
